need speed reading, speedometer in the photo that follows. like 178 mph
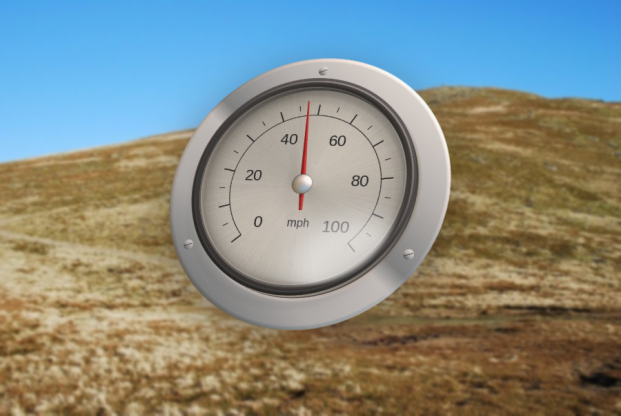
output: 47.5 mph
